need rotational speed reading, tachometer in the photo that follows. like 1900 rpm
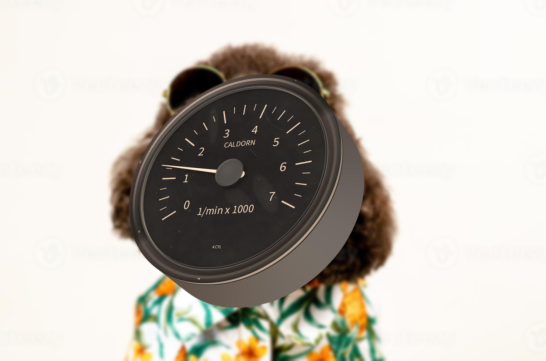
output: 1250 rpm
